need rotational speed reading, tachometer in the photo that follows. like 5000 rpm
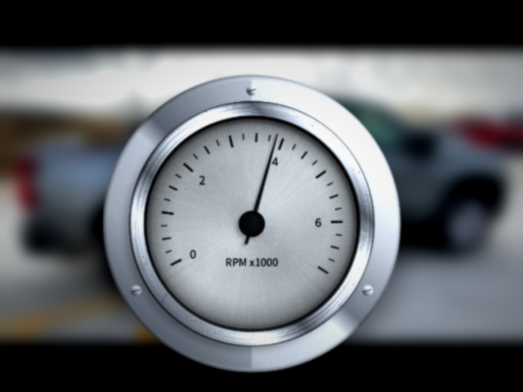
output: 3875 rpm
